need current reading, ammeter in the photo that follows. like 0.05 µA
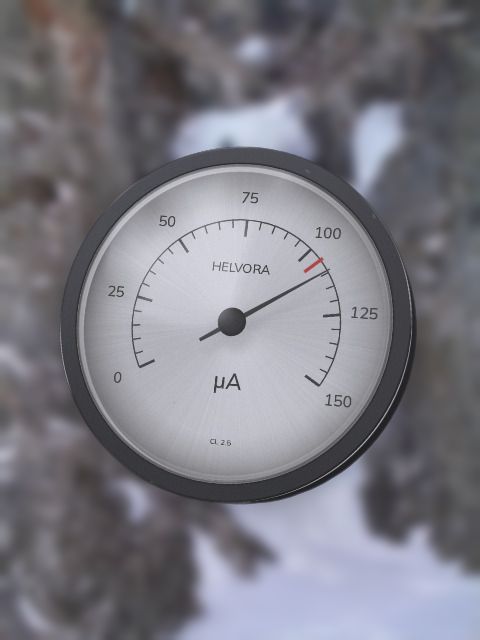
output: 110 µA
